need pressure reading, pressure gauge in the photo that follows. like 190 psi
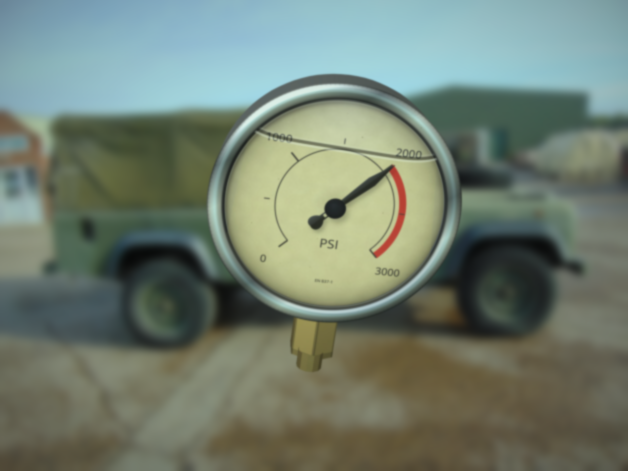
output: 2000 psi
